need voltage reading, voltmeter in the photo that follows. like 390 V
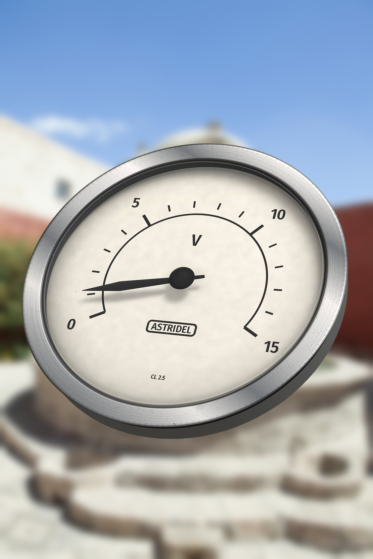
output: 1 V
